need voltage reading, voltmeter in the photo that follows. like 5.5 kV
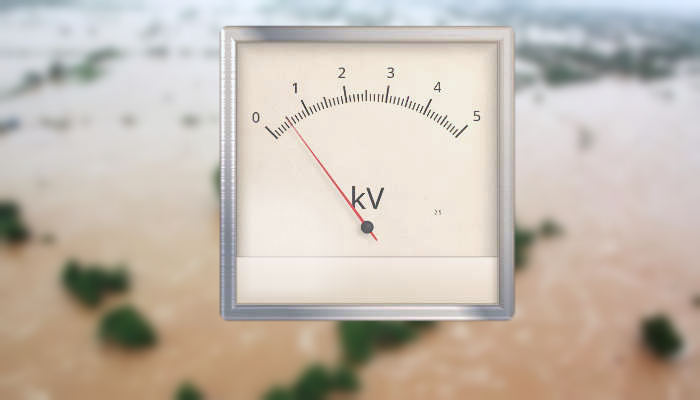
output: 0.5 kV
